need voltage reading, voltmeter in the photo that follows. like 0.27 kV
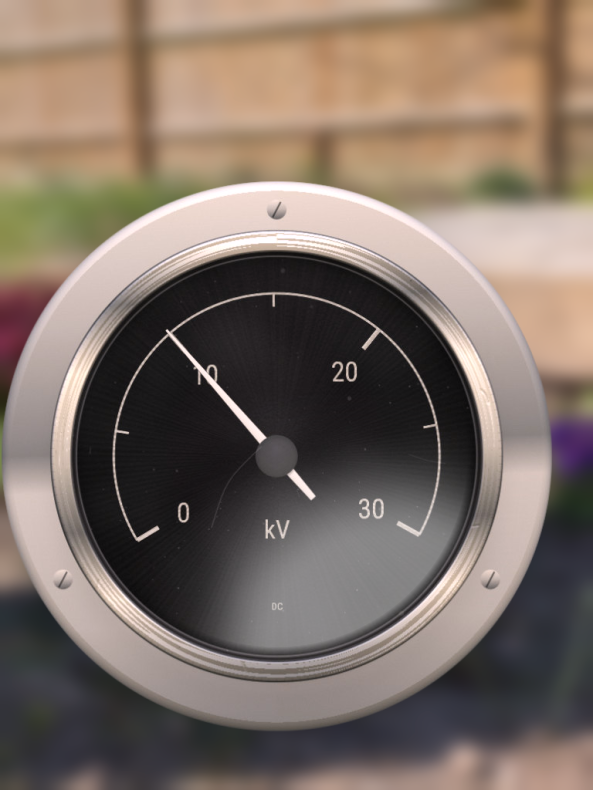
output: 10 kV
